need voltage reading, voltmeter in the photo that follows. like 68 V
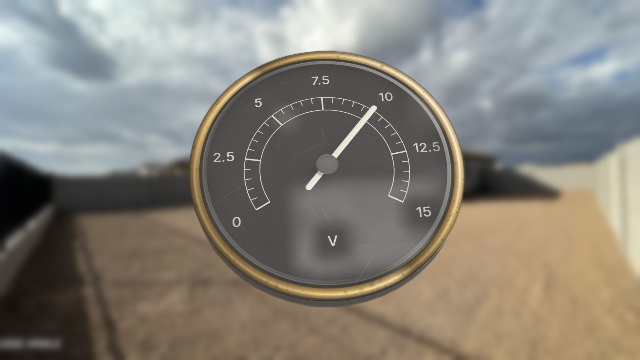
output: 10 V
